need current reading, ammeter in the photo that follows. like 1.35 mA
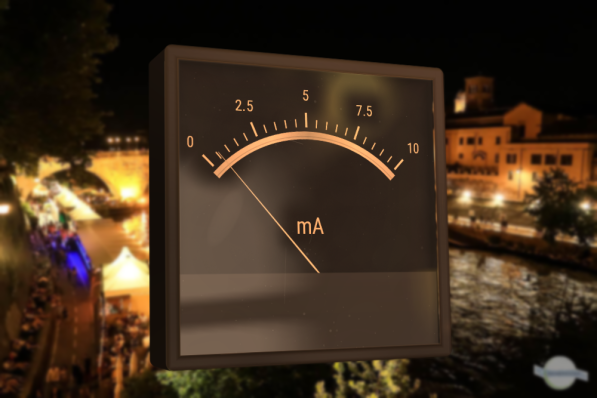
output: 0.5 mA
